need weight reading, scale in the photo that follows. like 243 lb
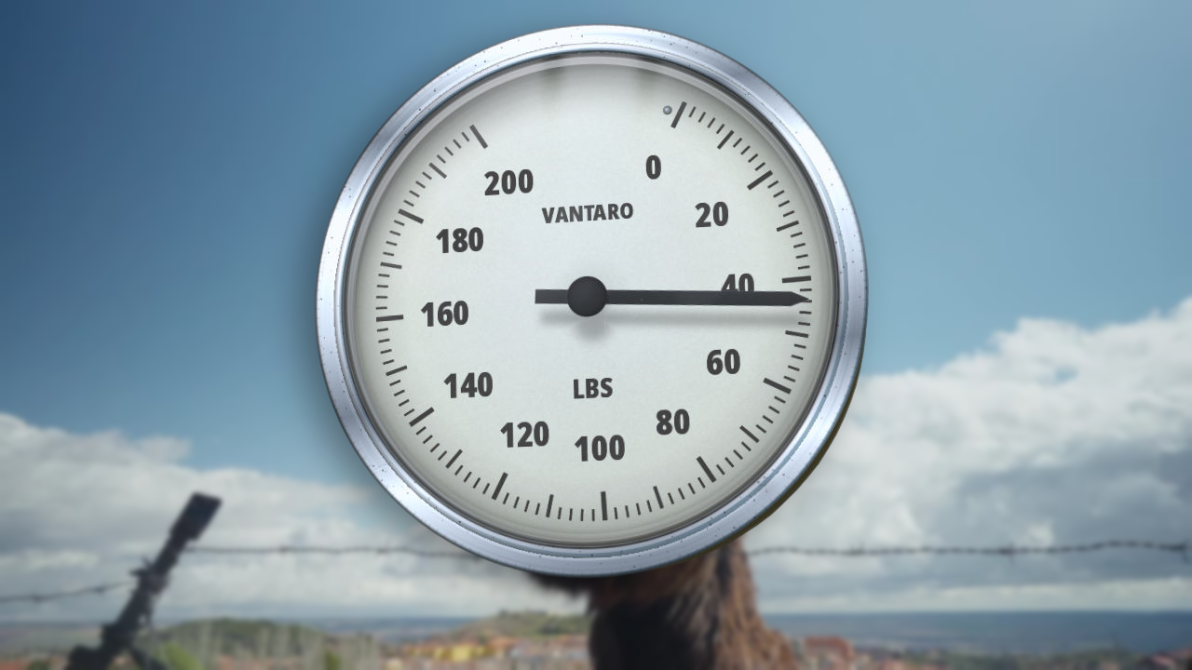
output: 44 lb
